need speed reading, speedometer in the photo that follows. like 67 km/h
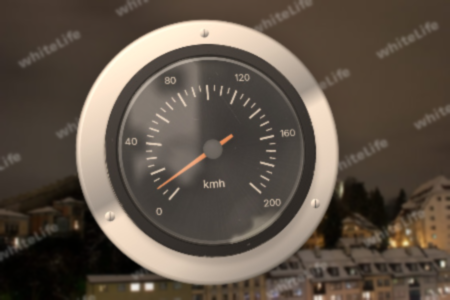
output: 10 km/h
